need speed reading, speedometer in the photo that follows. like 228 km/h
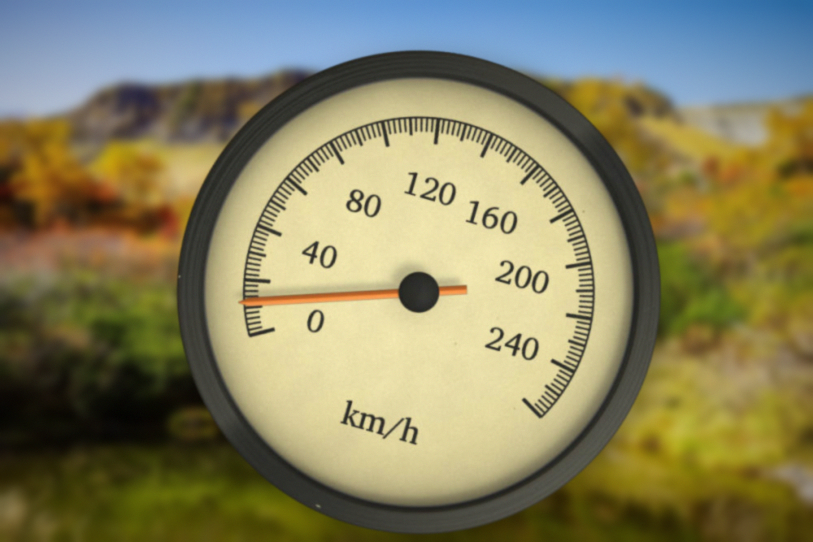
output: 12 km/h
